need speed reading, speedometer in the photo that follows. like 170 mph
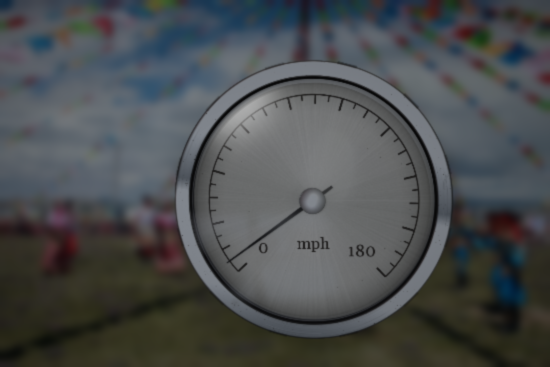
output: 5 mph
